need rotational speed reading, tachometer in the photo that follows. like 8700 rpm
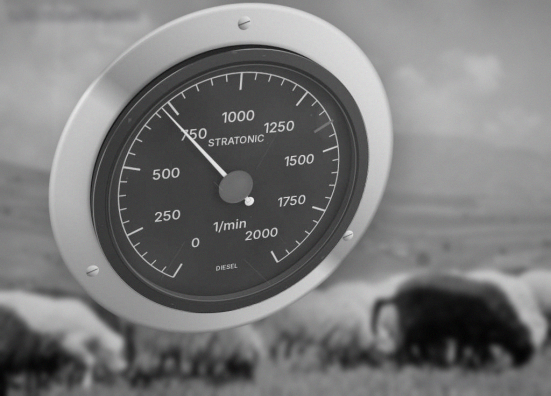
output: 725 rpm
